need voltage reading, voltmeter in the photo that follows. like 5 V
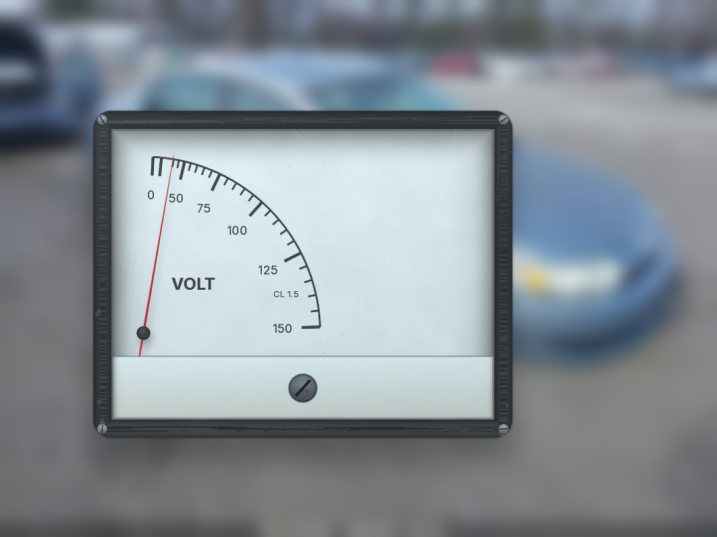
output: 40 V
